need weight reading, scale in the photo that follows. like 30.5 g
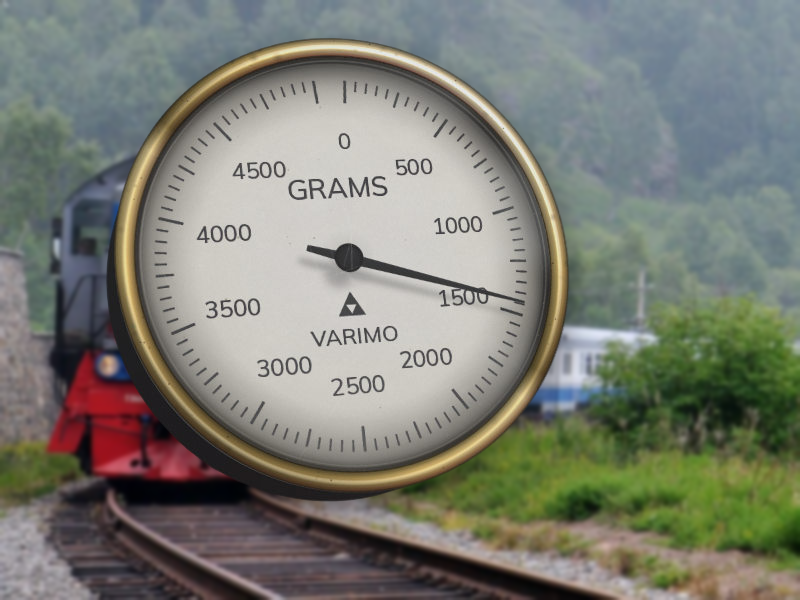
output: 1450 g
